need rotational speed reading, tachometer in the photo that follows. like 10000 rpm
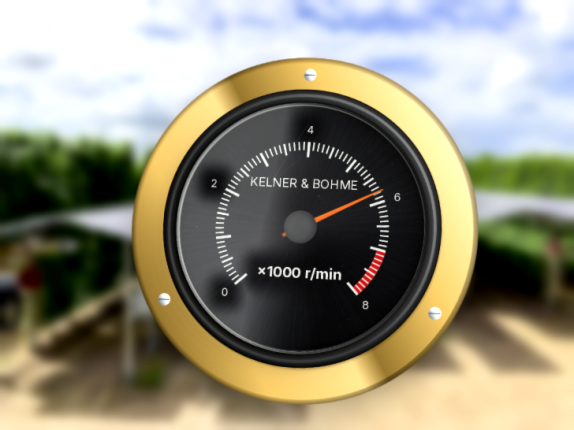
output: 5800 rpm
